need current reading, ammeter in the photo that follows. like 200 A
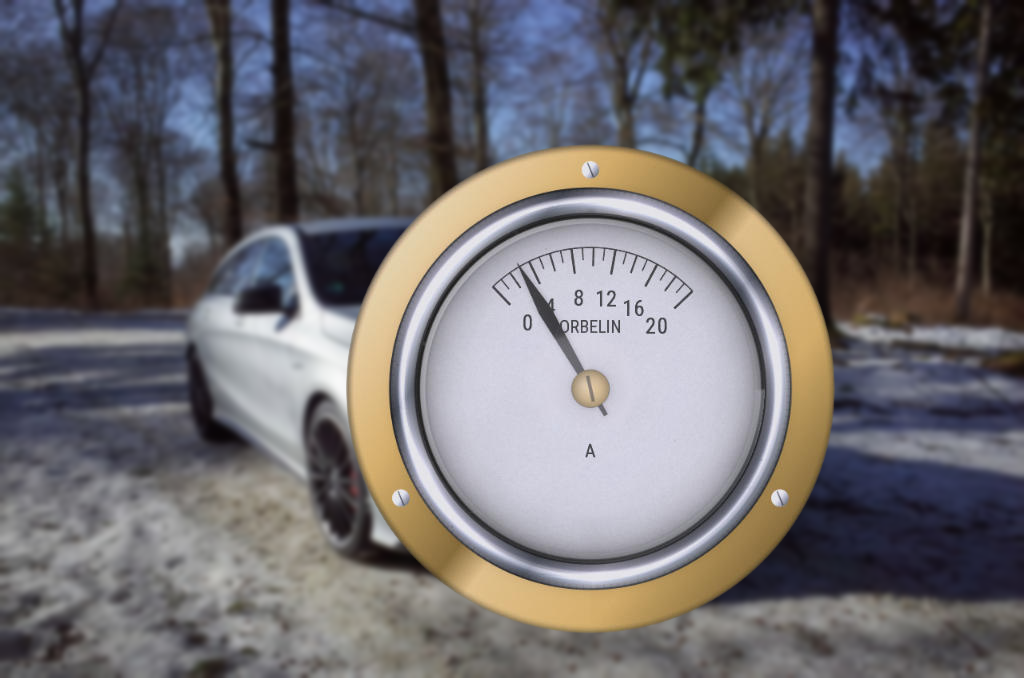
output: 3 A
